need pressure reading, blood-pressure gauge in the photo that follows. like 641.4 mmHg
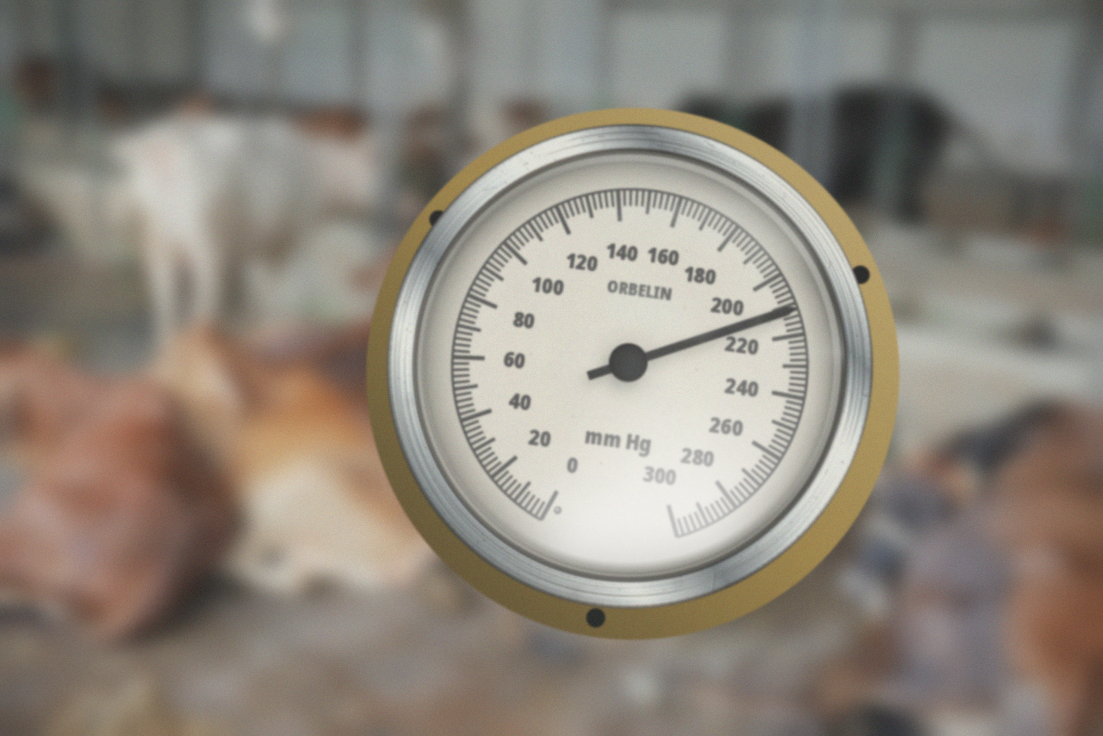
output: 212 mmHg
